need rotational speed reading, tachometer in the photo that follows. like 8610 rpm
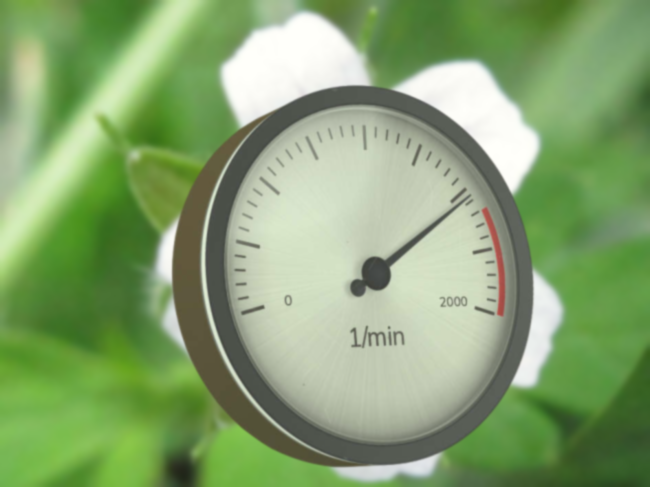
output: 1525 rpm
